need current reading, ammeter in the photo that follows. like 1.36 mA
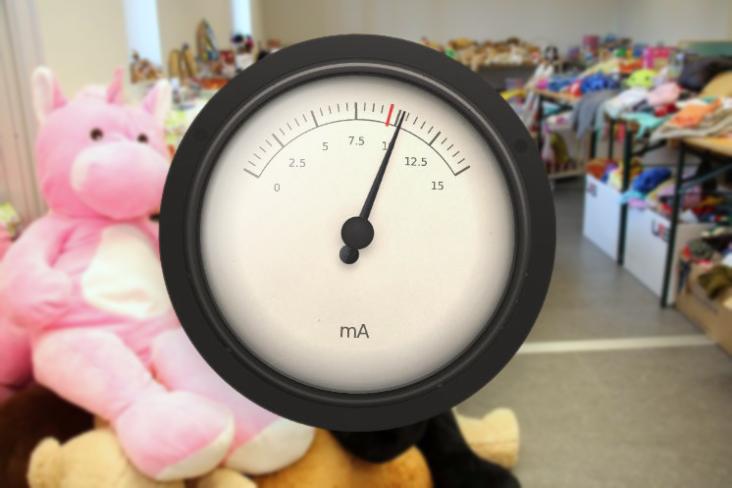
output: 10.25 mA
